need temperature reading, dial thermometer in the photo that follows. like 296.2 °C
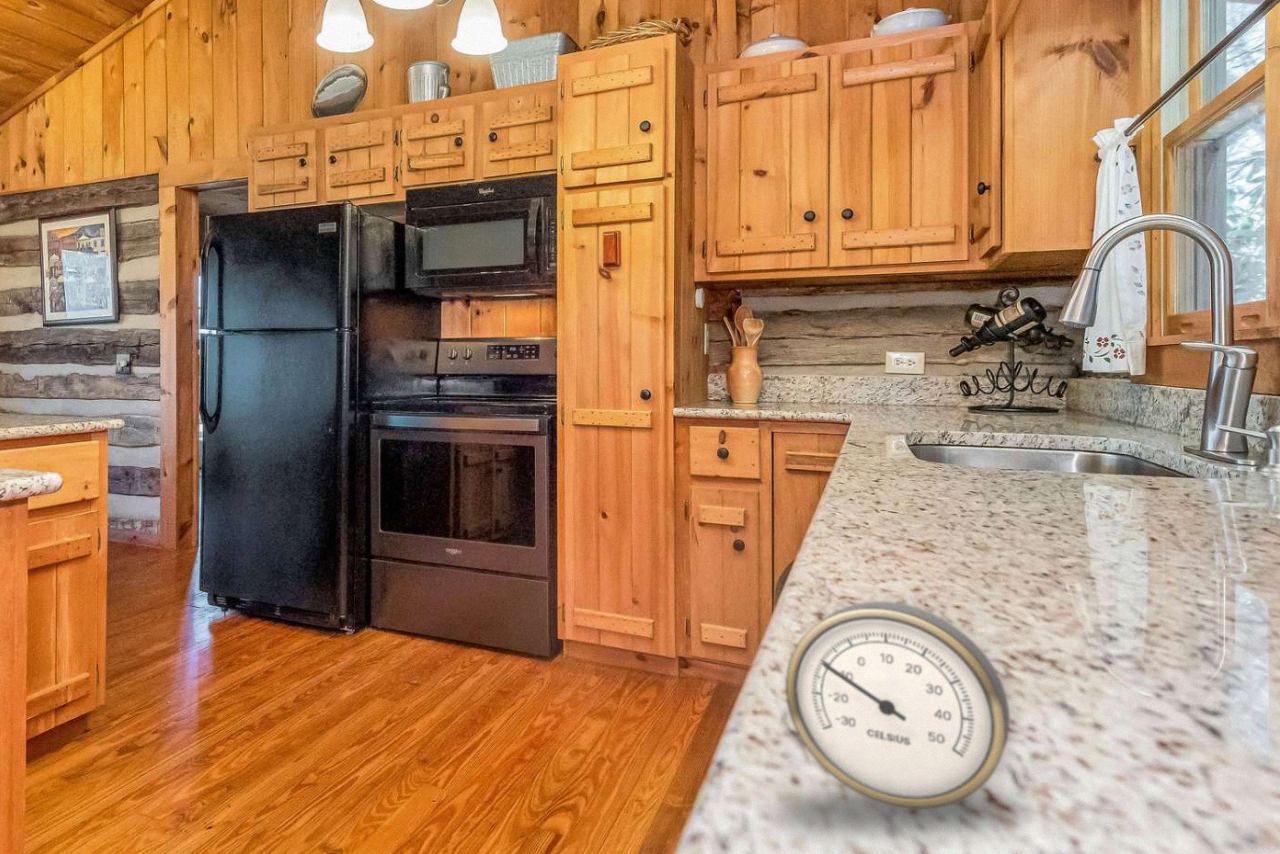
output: -10 °C
